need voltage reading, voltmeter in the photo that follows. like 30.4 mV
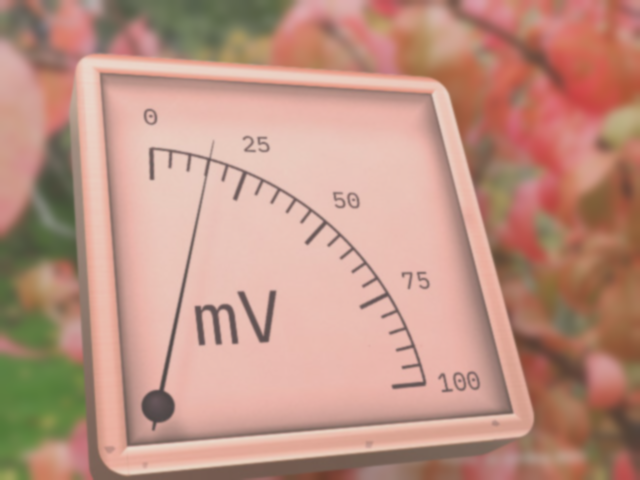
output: 15 mV
